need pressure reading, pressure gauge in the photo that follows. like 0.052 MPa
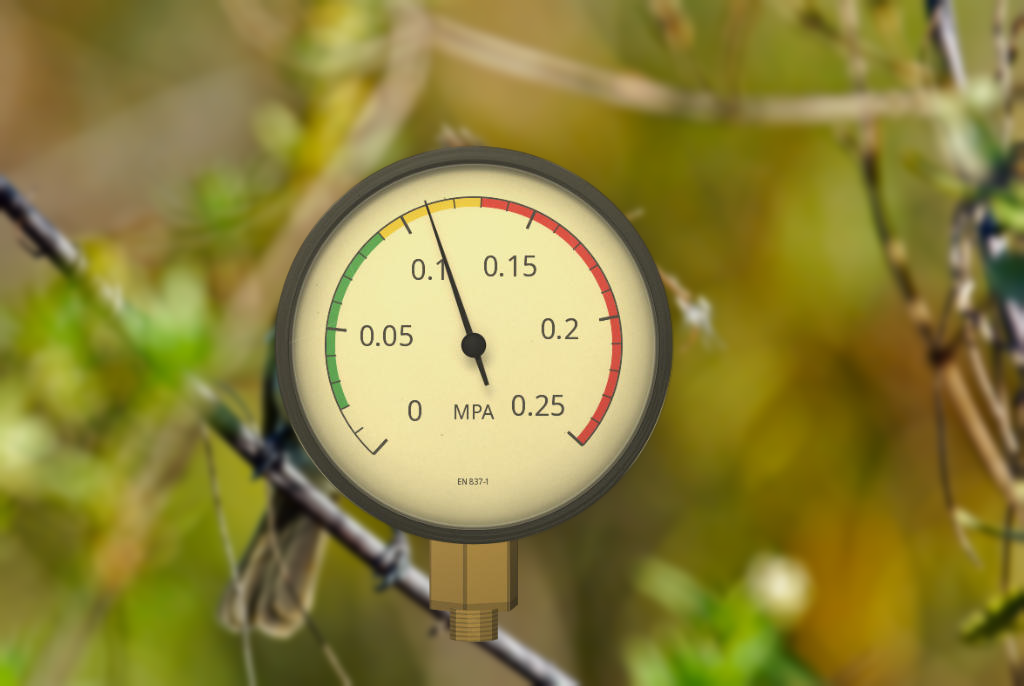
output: 0.11 MPa
